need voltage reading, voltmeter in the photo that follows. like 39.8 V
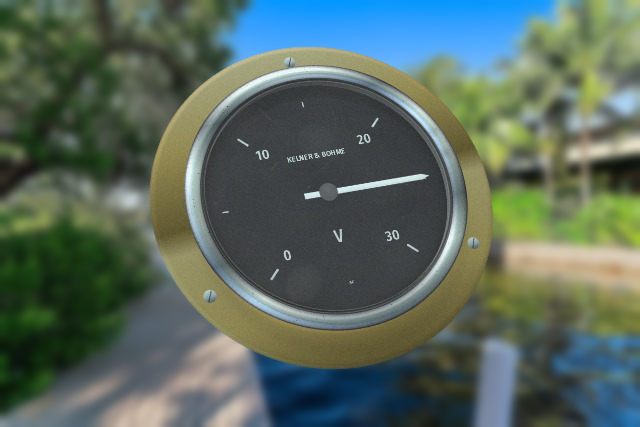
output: 25 V
